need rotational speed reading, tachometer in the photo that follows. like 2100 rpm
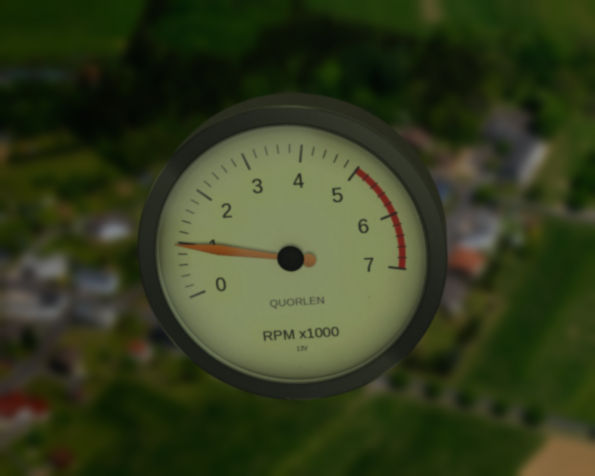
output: 1000 rpm
